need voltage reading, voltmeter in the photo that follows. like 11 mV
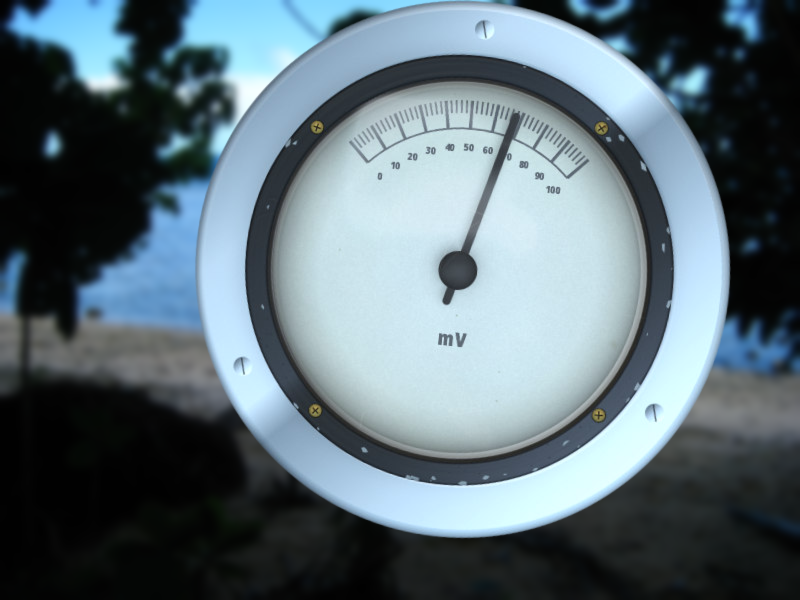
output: 68 mV
